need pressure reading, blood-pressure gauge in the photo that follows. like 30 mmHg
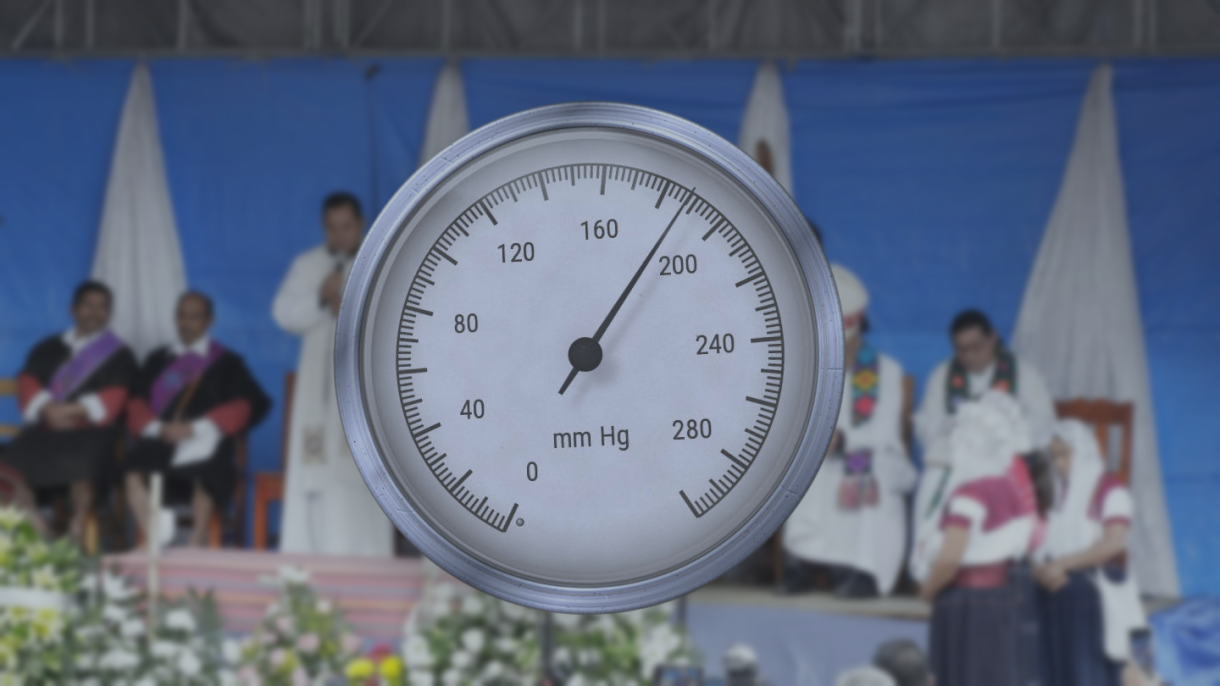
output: 188 mmHg
